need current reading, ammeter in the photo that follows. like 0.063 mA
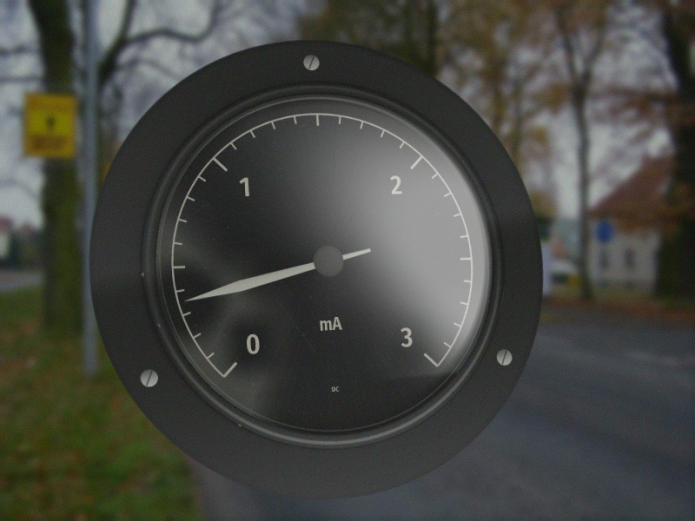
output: 0.35 mA
